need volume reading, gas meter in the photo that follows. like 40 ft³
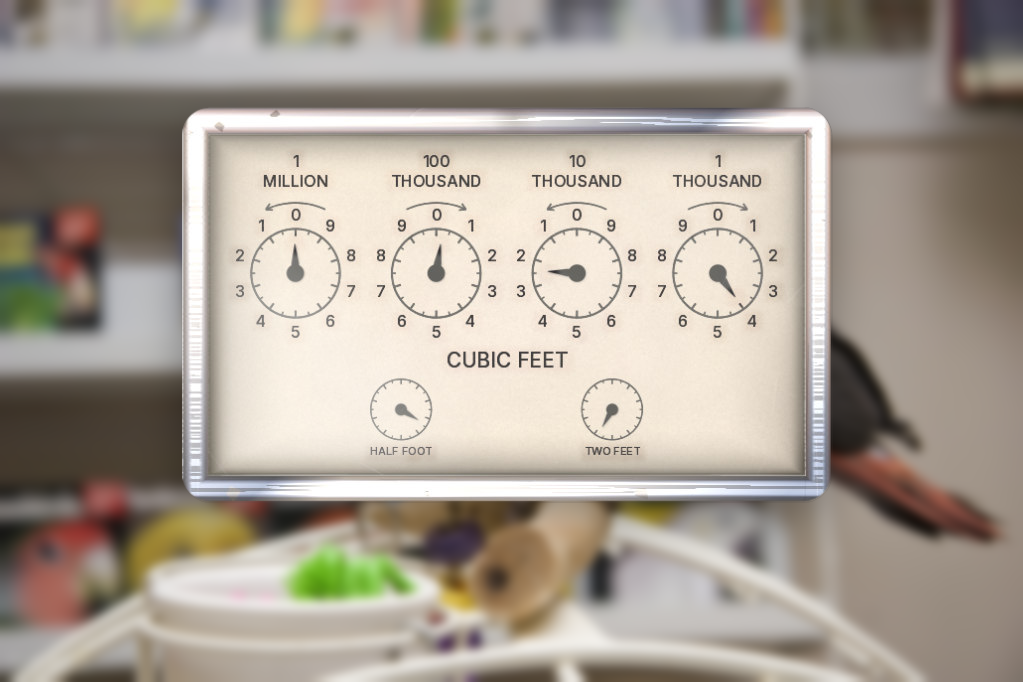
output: 2400 ft³
